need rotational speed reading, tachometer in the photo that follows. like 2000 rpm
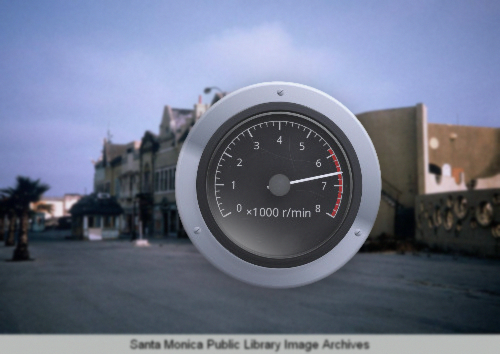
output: 6600 rpm
